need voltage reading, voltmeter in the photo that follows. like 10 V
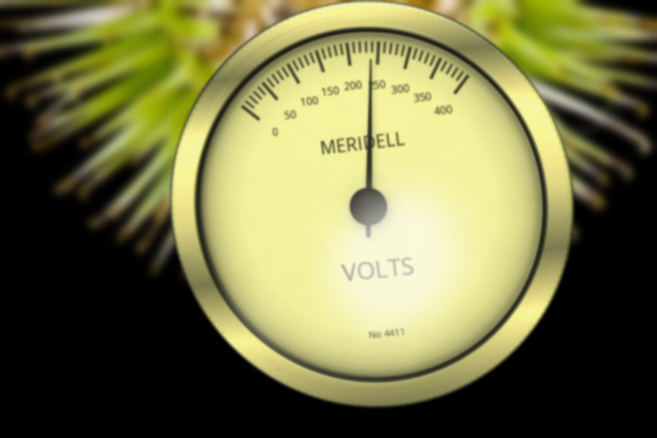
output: 240 V
